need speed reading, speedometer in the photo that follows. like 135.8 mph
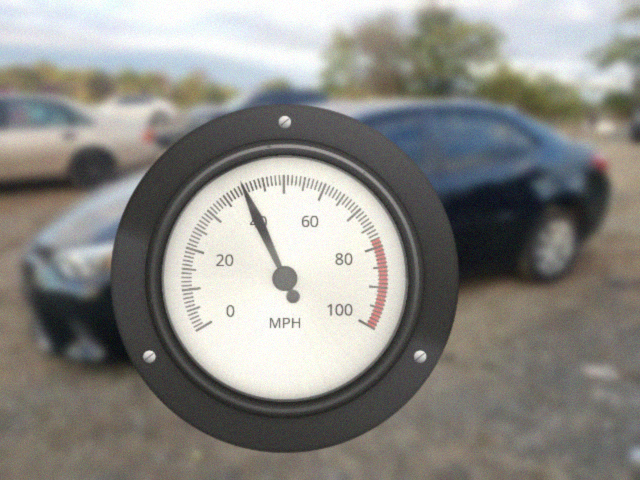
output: 40 mph
